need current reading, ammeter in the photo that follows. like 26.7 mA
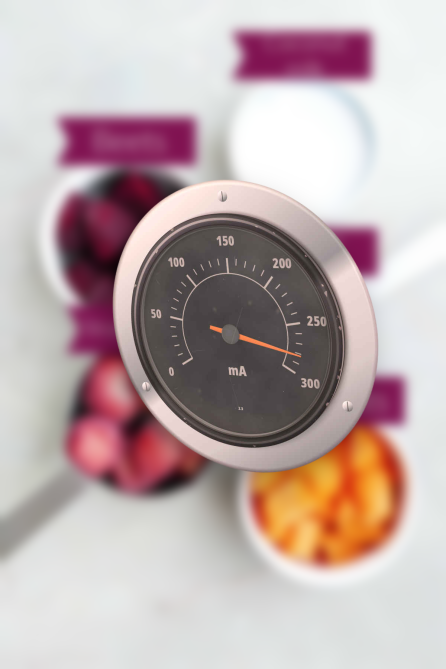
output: 280 mA
